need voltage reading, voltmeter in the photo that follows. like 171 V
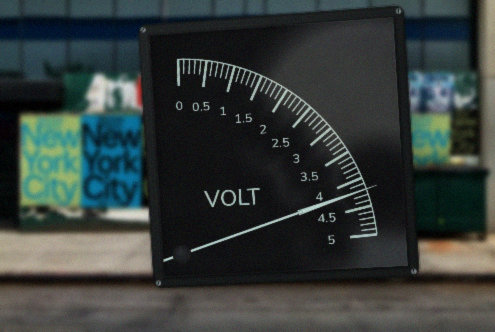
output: 4.2 V
